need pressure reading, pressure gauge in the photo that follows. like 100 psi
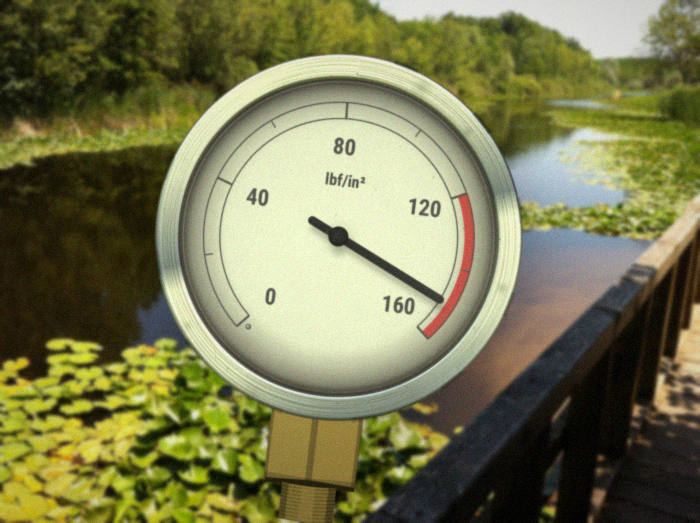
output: 150 psi
